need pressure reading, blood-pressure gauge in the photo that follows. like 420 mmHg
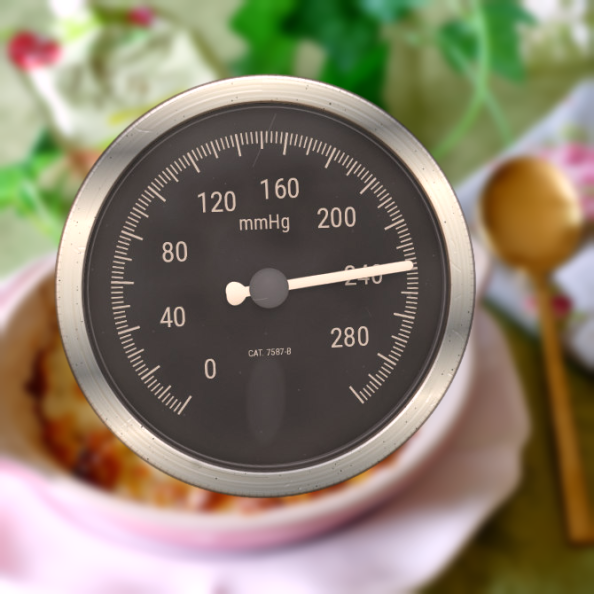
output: 238 mmHg
